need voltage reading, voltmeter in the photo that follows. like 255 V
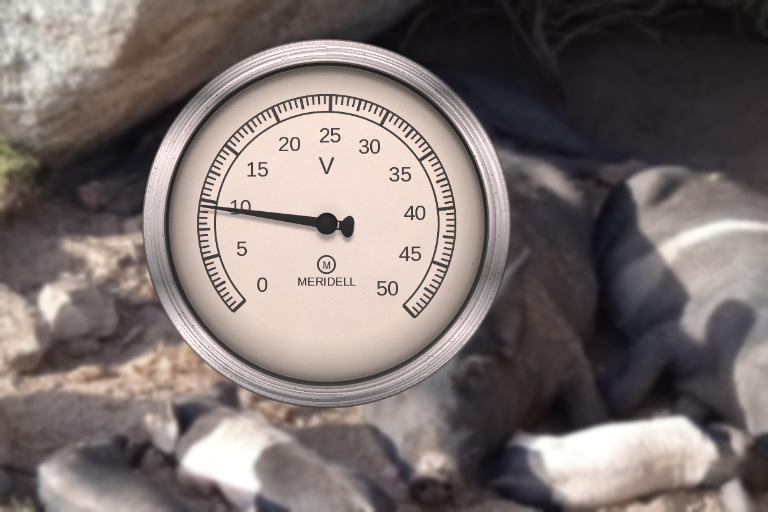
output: 9.5 V
